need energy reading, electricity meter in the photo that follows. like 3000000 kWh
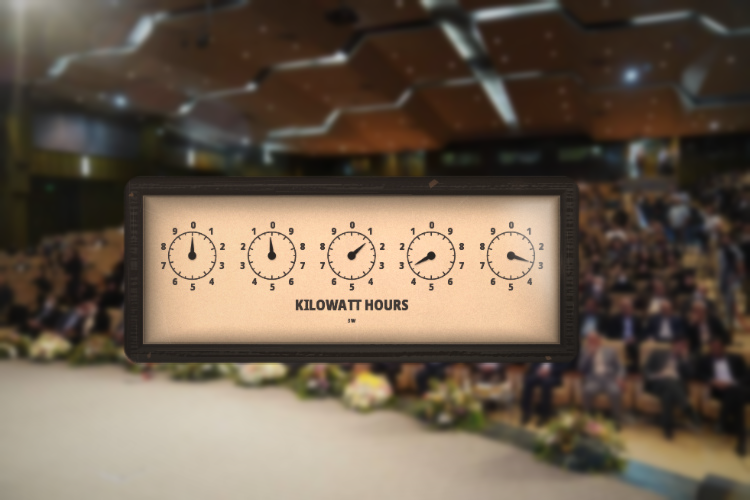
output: 133 kWh
